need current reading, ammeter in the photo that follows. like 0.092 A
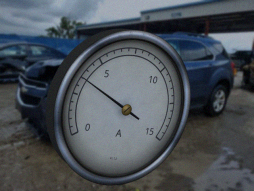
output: 3.5 A
